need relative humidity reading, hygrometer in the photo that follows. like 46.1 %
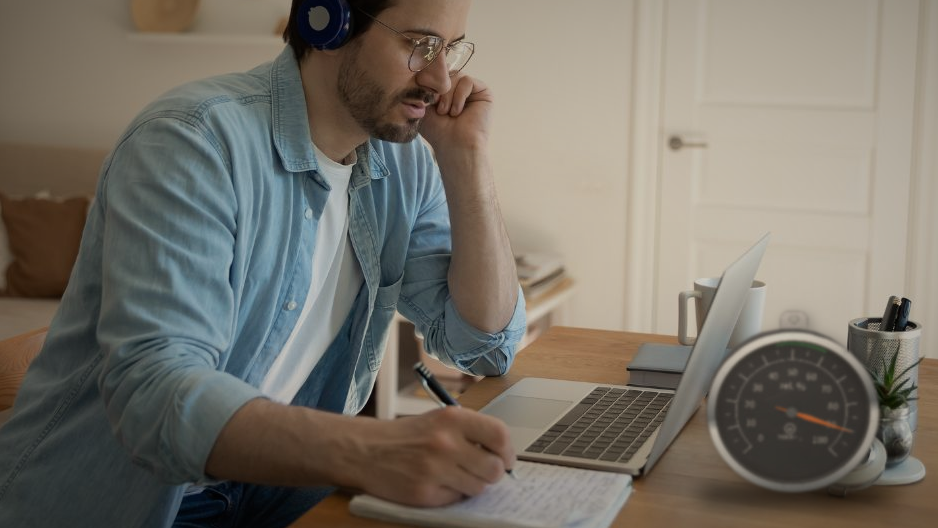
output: 90 %
